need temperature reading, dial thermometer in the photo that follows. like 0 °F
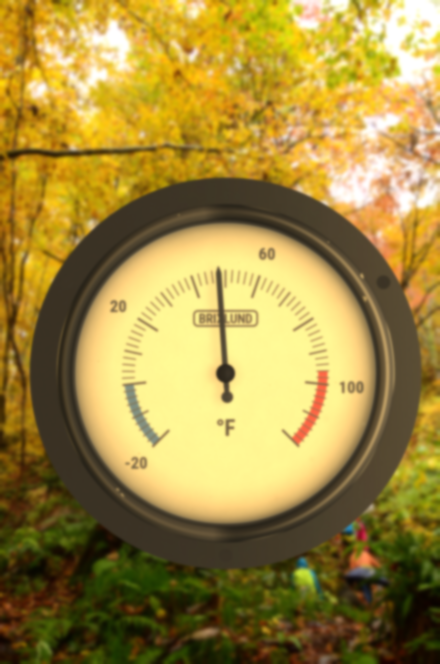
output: 48 °F
